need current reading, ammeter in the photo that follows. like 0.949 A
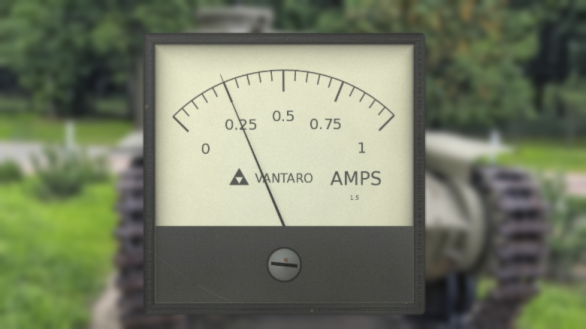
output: 0.25 A
